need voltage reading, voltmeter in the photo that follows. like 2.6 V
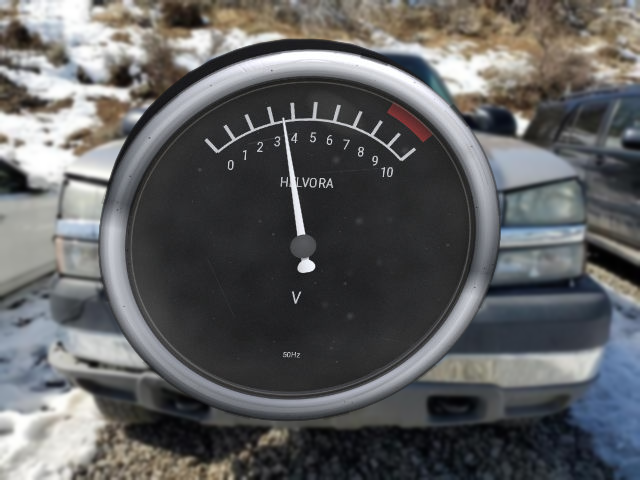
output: 3.5 V
